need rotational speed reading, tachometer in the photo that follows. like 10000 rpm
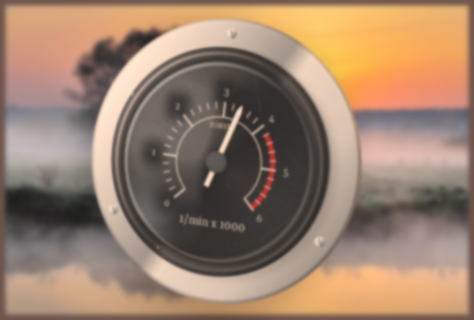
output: 3400 rpm
